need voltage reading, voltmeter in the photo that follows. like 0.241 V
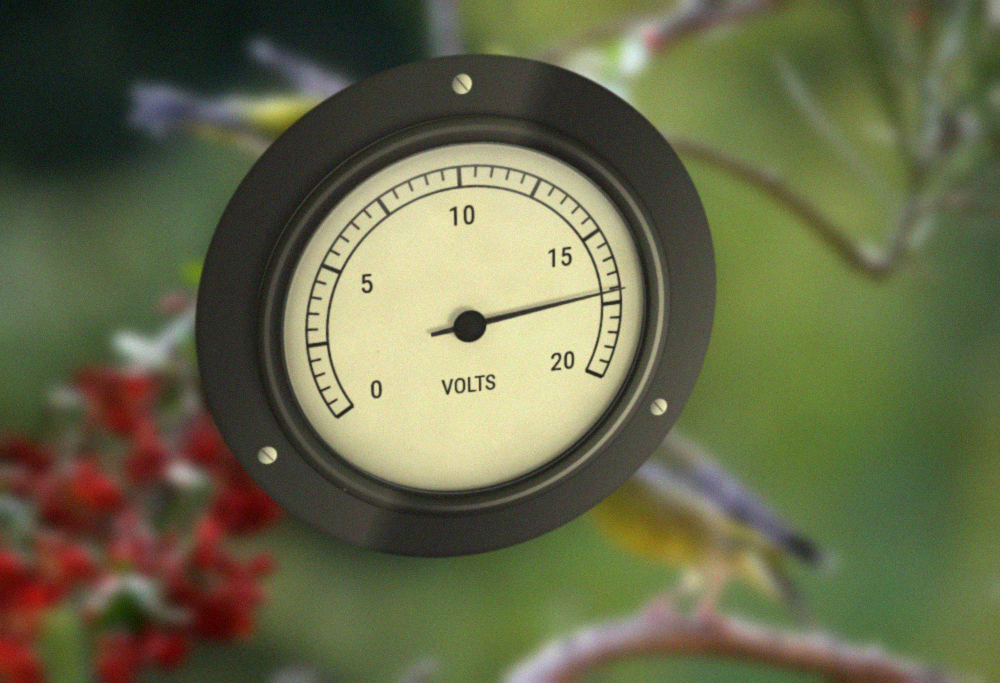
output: 17 V
